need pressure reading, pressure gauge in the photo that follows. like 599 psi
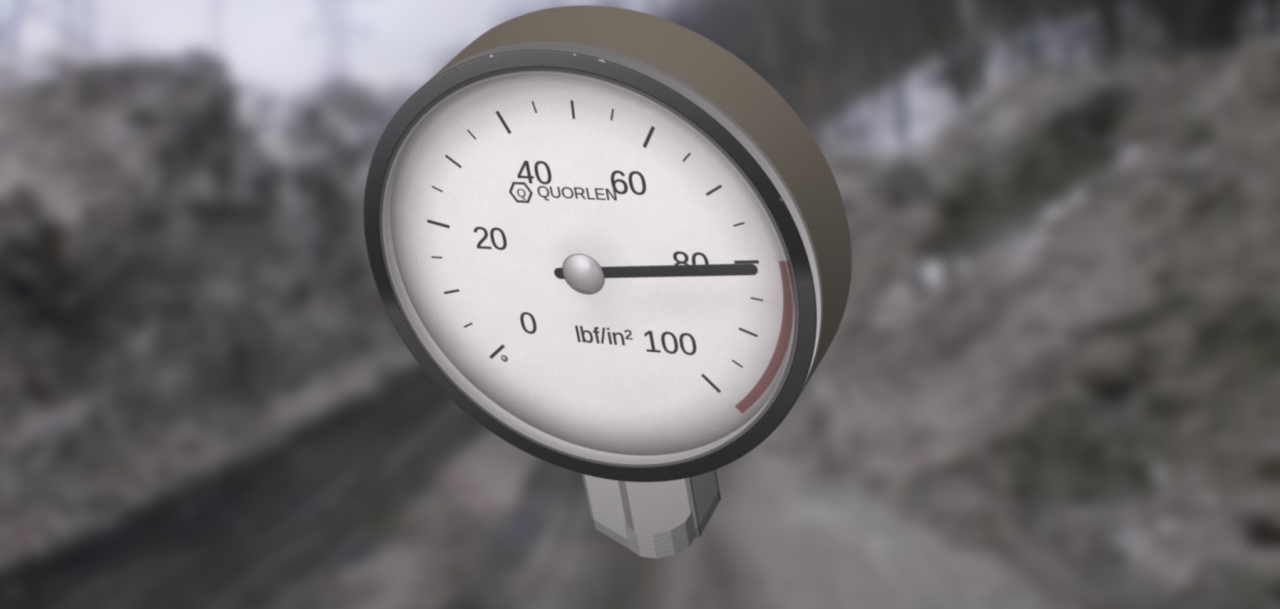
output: 80 psi
